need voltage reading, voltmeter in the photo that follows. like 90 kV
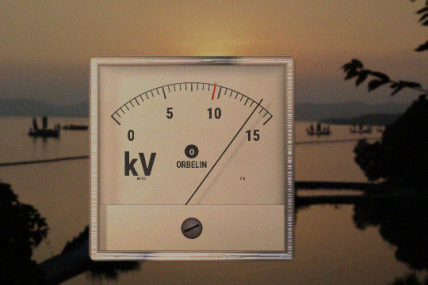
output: 13.5 kV
